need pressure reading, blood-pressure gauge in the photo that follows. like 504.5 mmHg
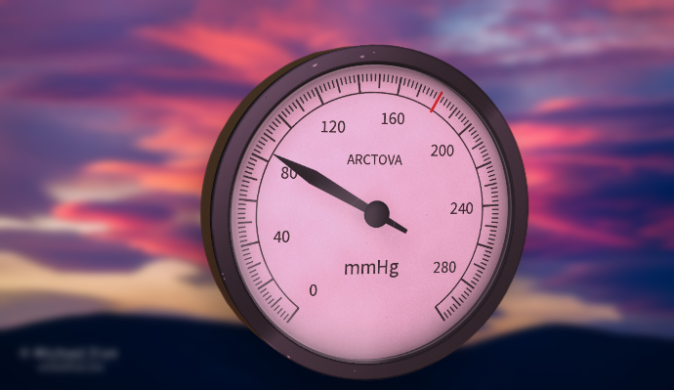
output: 84 mmHg
